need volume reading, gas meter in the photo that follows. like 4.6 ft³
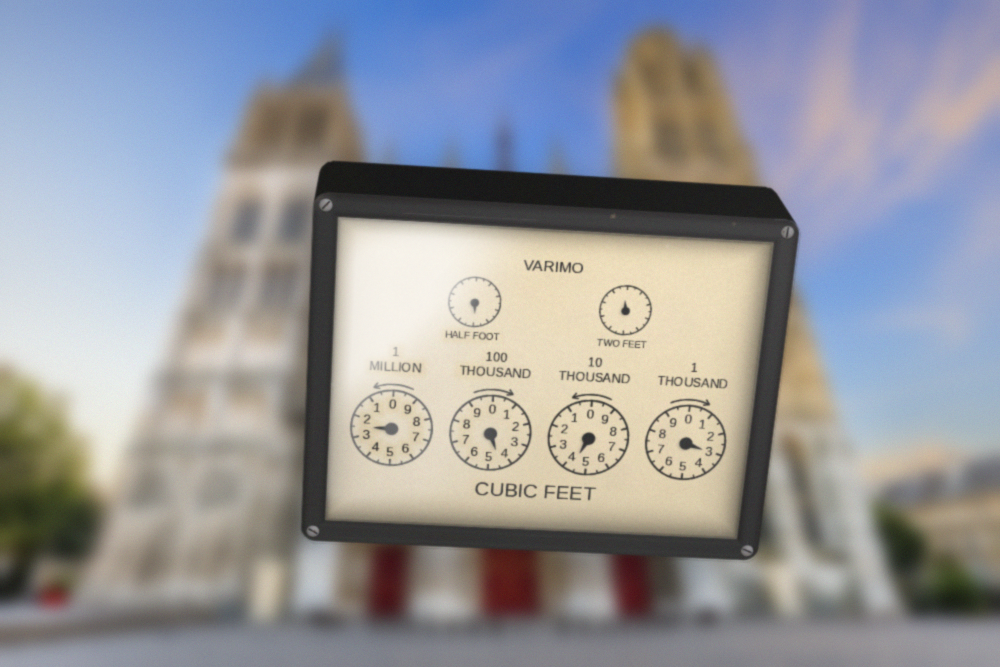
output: 244300 ft³
